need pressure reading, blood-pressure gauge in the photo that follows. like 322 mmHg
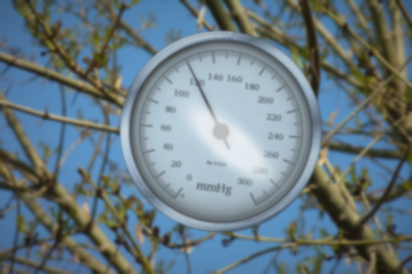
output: 120 mmHg
